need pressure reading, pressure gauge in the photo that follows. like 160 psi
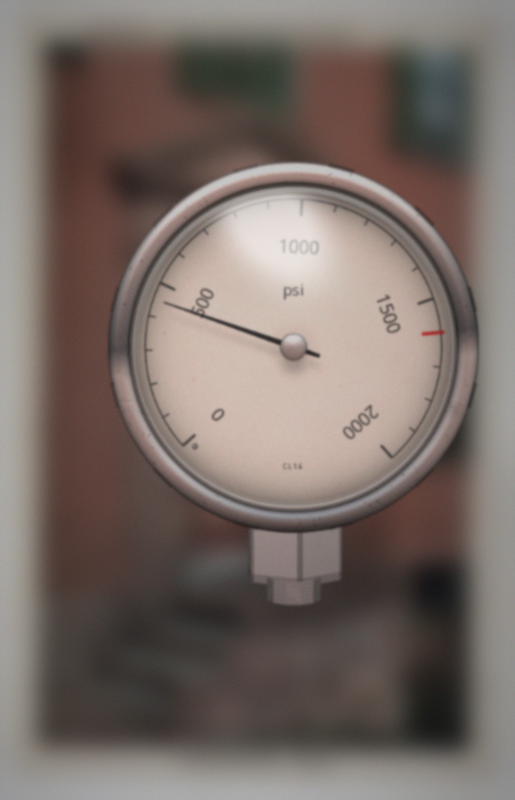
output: 450 psi
